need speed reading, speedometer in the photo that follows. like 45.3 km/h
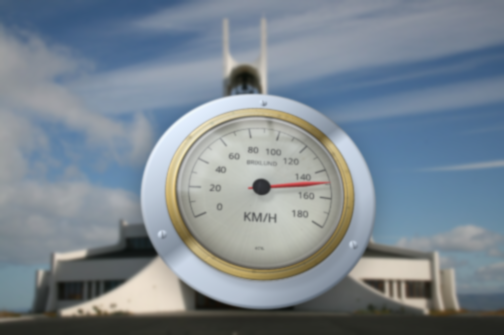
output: 150 km/h
